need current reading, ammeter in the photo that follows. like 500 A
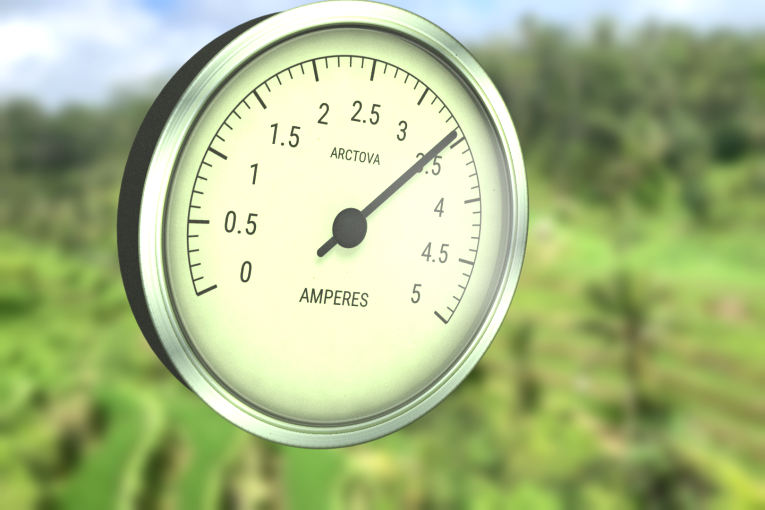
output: 3.4 A
